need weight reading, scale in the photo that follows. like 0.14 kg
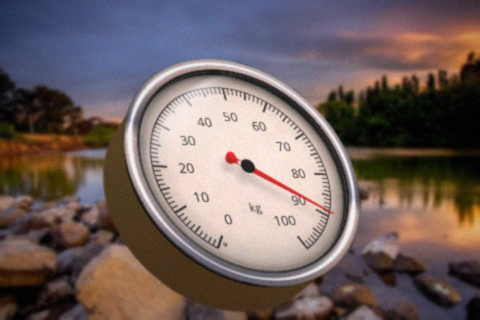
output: 90 kg
